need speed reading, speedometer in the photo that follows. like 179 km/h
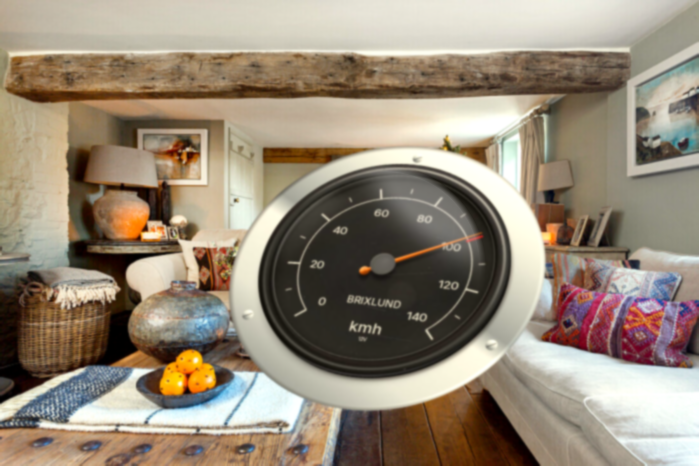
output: 100 km/h
